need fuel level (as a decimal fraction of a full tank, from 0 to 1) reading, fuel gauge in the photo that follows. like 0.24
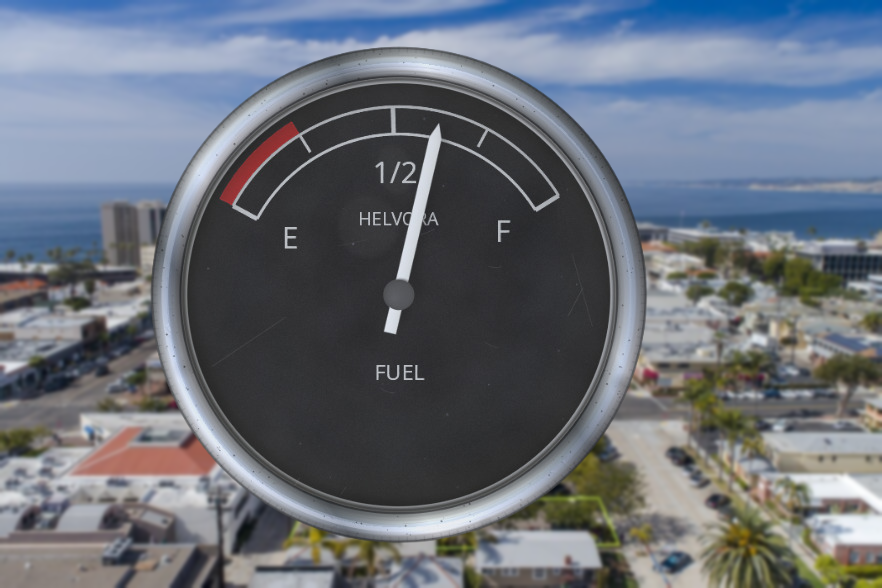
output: 0.625
